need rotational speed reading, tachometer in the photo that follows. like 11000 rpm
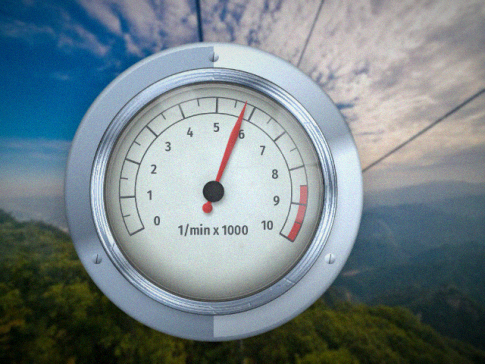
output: 5750 rpm
